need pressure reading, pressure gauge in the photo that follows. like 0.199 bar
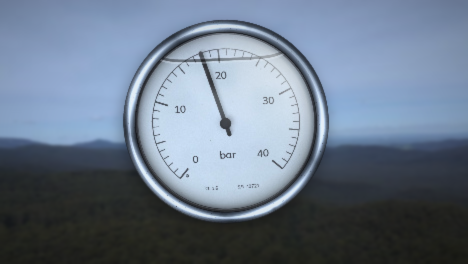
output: 18 bar
